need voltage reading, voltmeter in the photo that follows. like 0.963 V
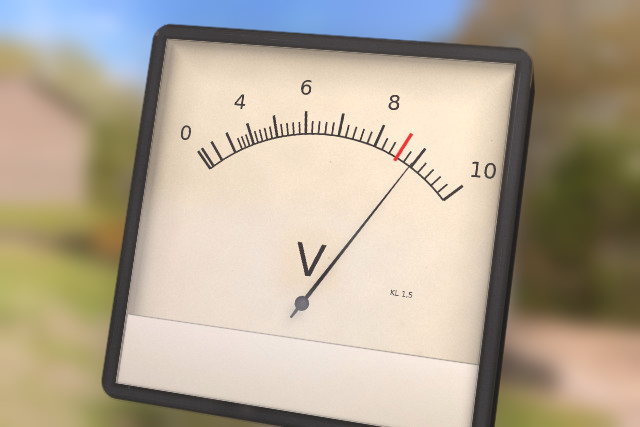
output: 9 V
